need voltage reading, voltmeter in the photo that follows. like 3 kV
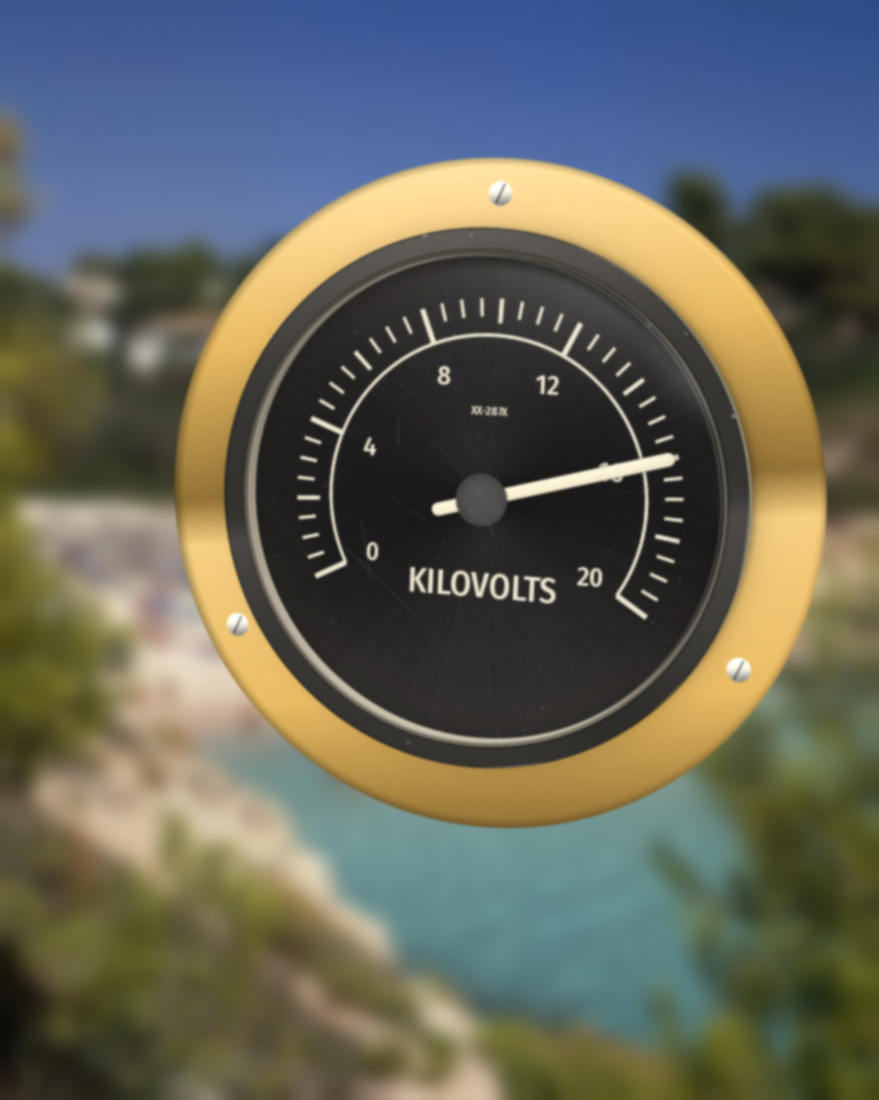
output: 16 kV
